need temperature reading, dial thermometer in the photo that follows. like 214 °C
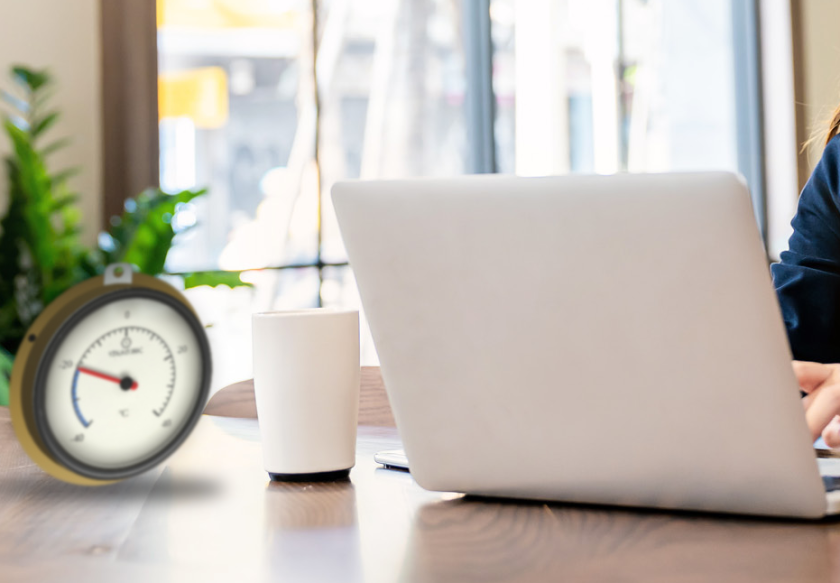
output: -20 °C
